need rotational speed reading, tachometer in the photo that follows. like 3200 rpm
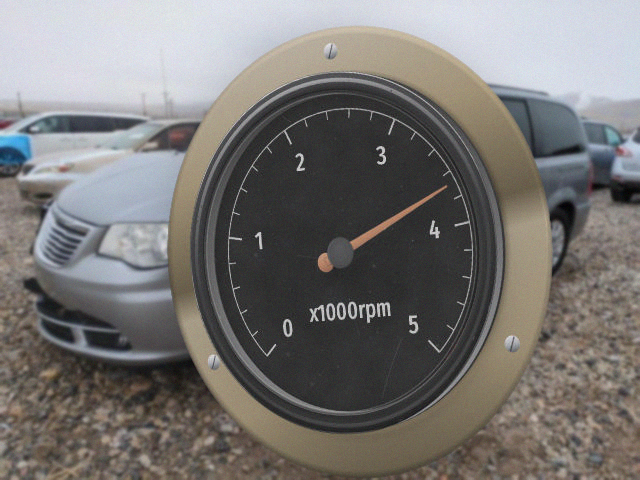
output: 3700 rpm
